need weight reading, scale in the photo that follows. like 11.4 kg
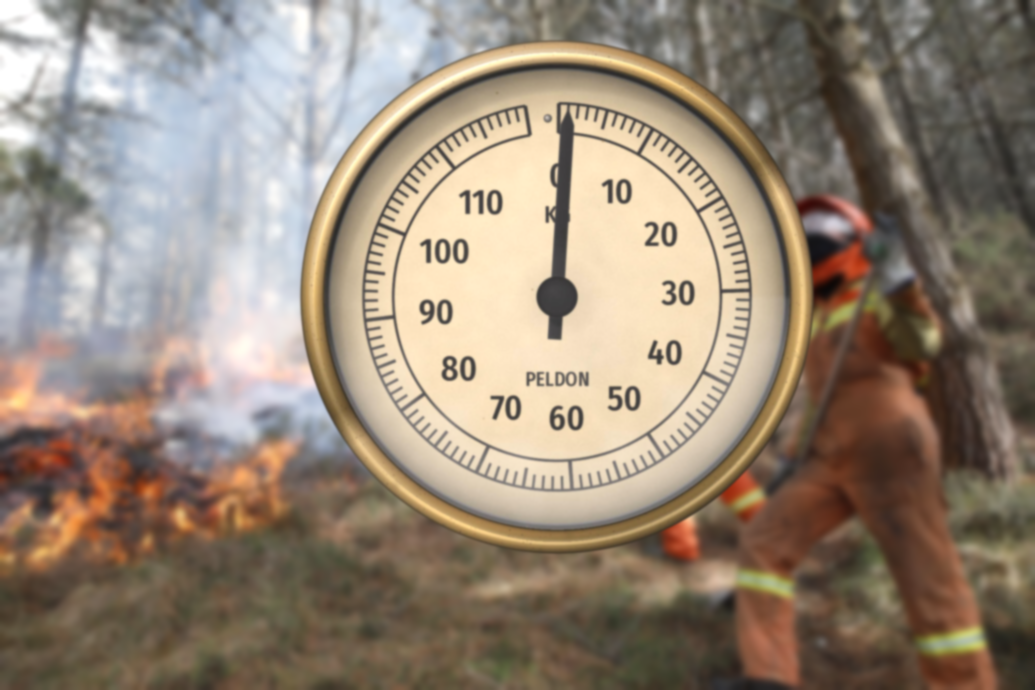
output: 1 kg
